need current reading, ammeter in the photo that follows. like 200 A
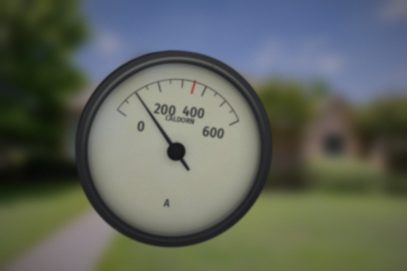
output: 100 A
